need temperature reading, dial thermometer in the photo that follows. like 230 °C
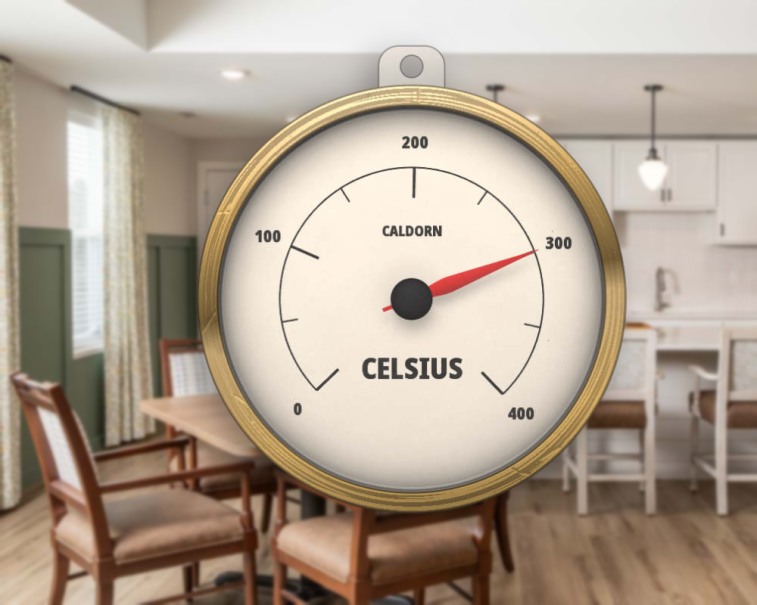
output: 300 °C
